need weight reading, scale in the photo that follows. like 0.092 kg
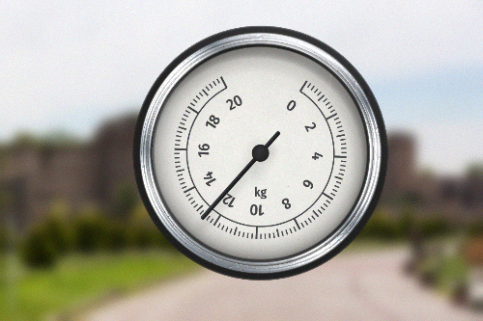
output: 12.6 kg
